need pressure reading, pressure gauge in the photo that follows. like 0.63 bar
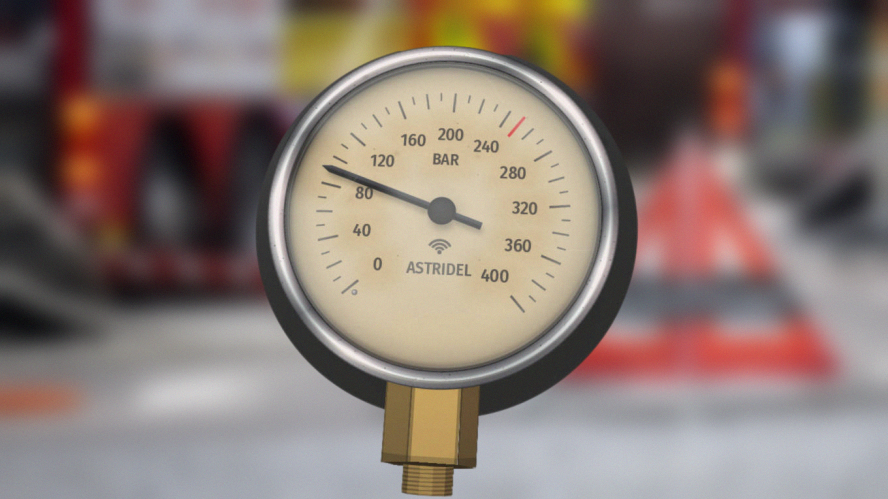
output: 90 bar
